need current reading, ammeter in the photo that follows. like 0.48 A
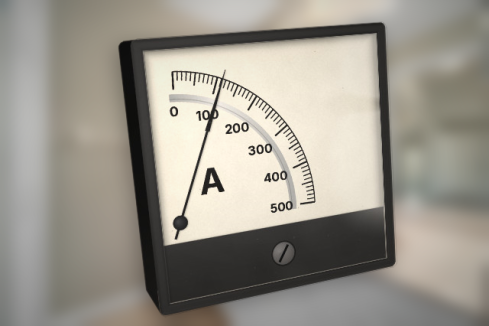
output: 110 A
